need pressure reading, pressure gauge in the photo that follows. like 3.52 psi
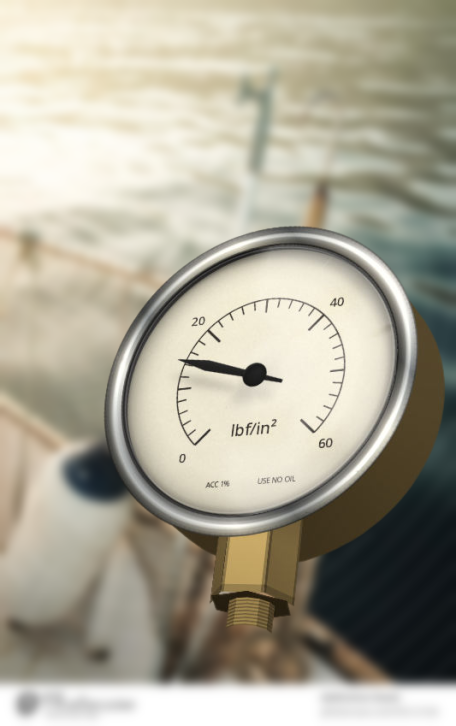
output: 14 psi
